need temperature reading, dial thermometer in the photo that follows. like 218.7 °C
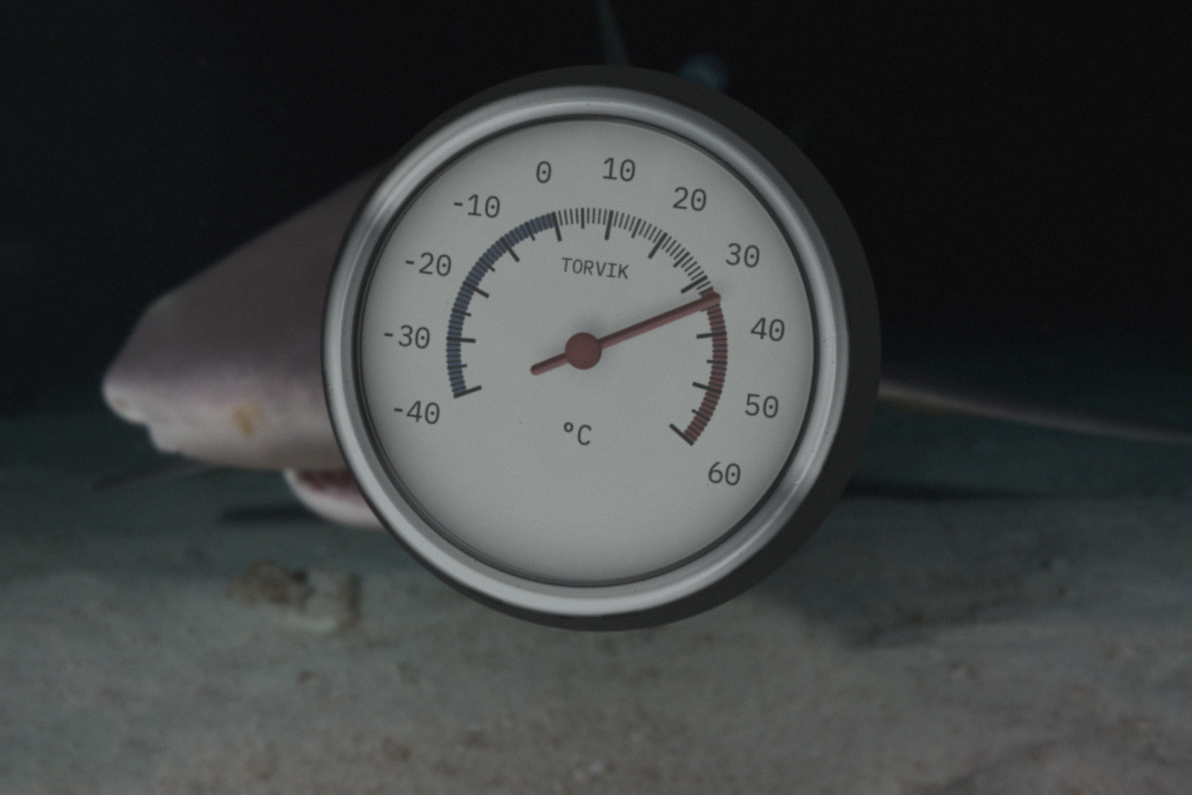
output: 34 °C
